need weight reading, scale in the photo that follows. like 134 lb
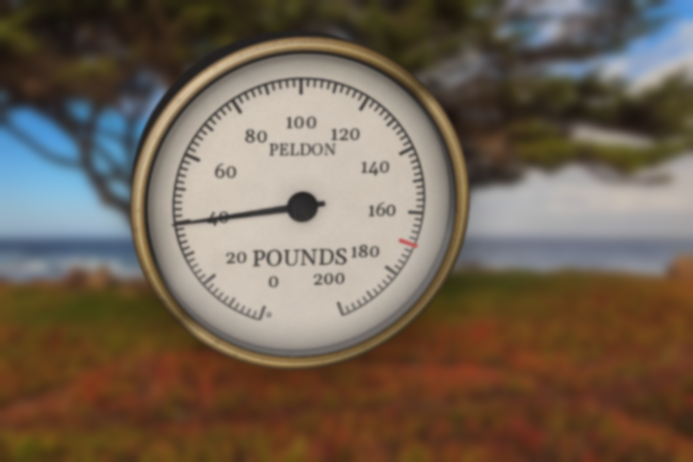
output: 40 lb
